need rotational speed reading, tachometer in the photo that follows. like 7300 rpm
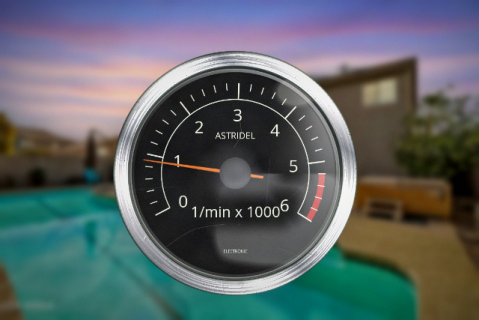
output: 900 rpm
